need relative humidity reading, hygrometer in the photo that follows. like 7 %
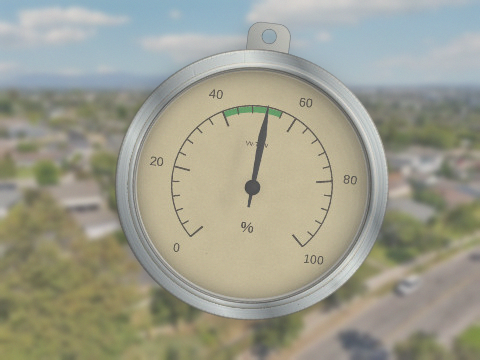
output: 52 %
